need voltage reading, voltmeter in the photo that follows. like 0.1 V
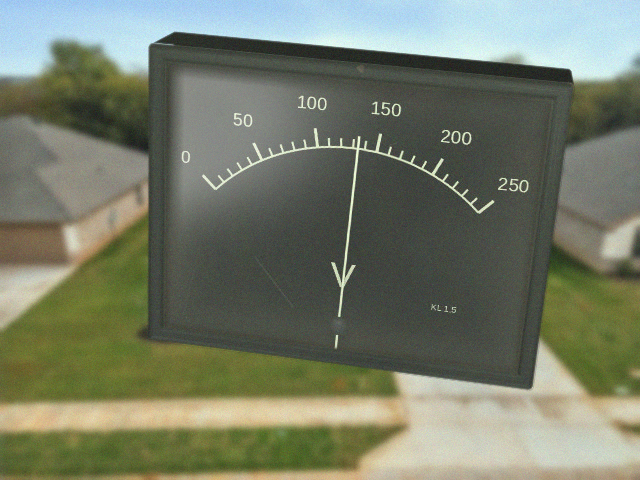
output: 135 V
